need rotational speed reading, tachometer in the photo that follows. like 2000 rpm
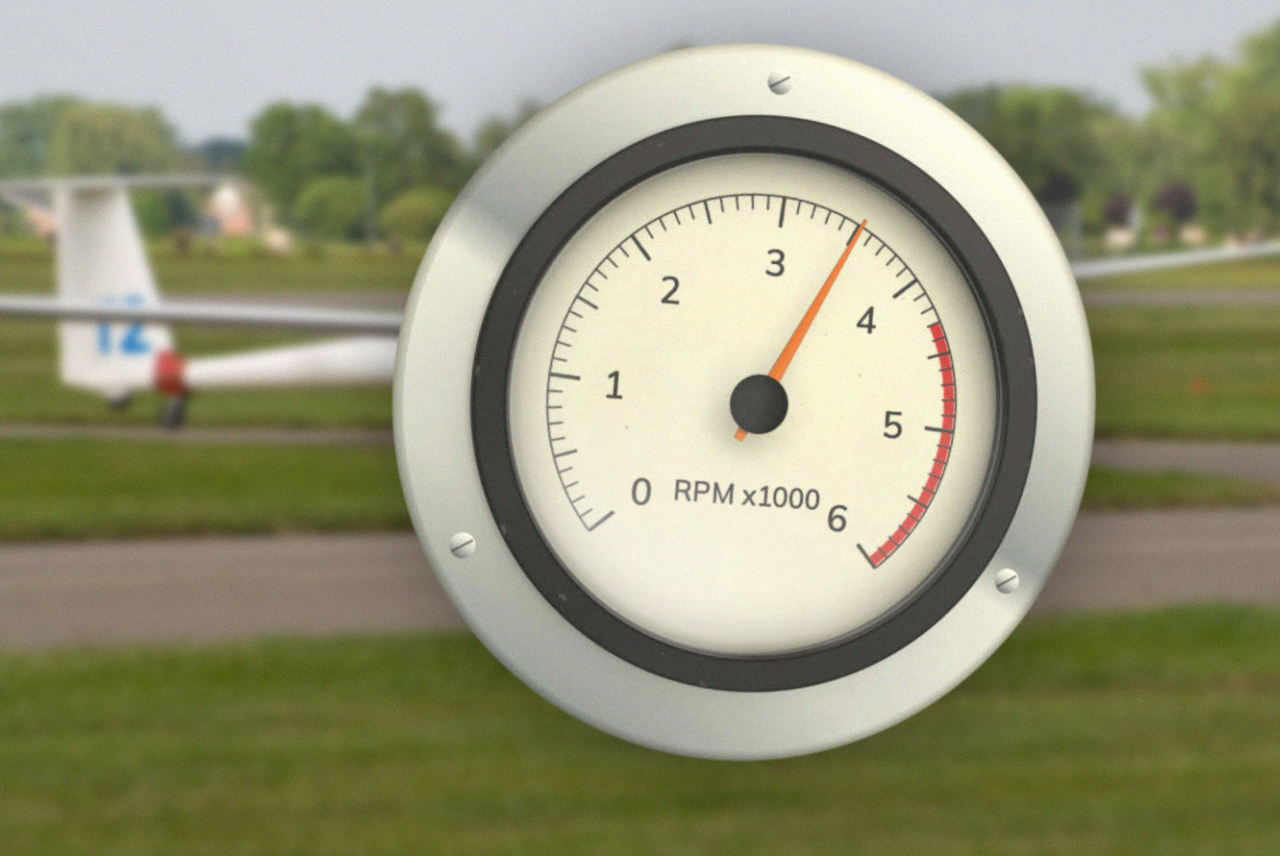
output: 3500 rpm
